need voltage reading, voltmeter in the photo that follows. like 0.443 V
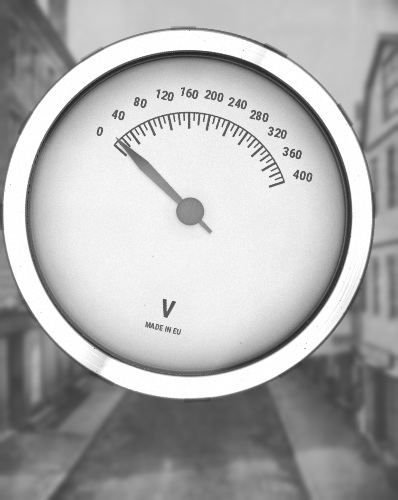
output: 10 V
